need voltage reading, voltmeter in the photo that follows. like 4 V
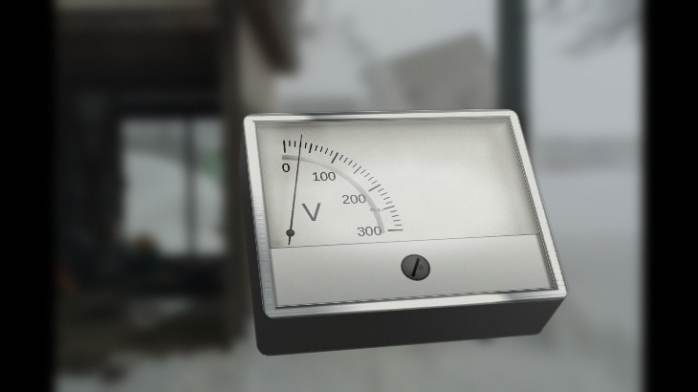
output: 30 V
